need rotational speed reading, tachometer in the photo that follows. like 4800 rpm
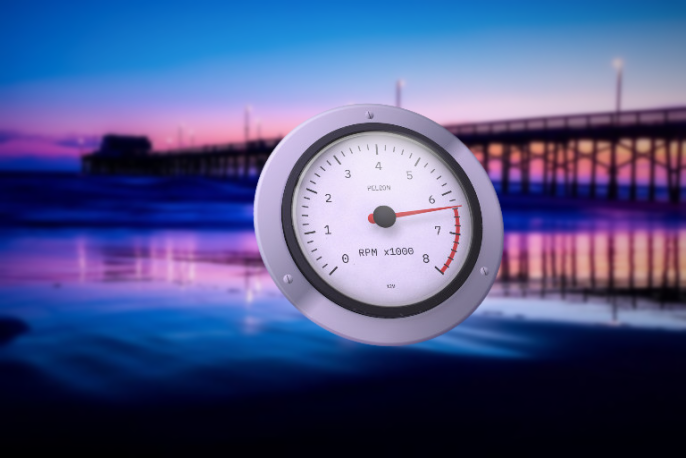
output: 6400 rpm
